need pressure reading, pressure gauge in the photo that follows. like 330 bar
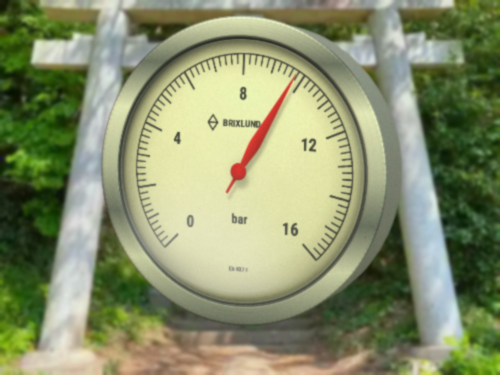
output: 9.8 bar
